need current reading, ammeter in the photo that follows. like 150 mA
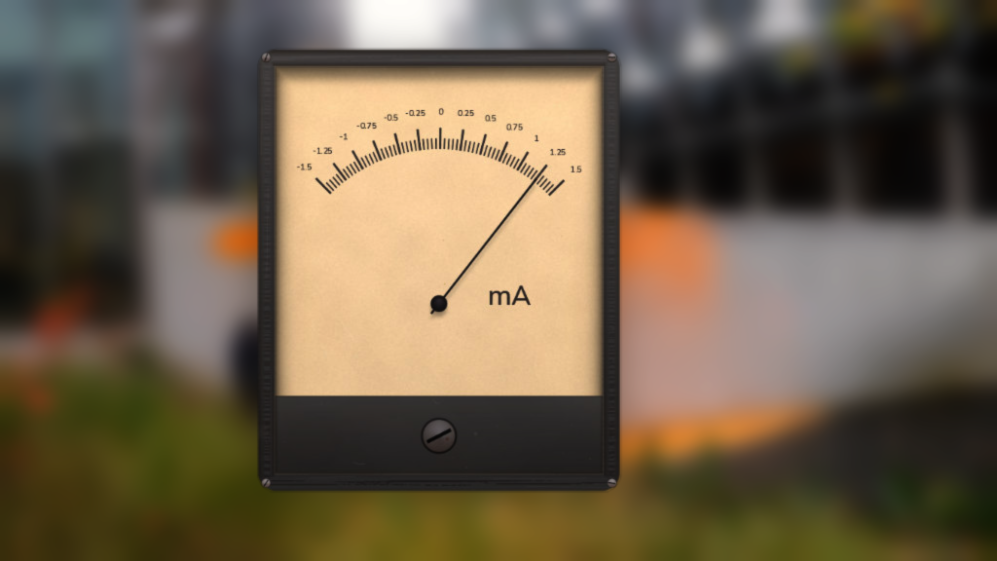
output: 1.25 mA
